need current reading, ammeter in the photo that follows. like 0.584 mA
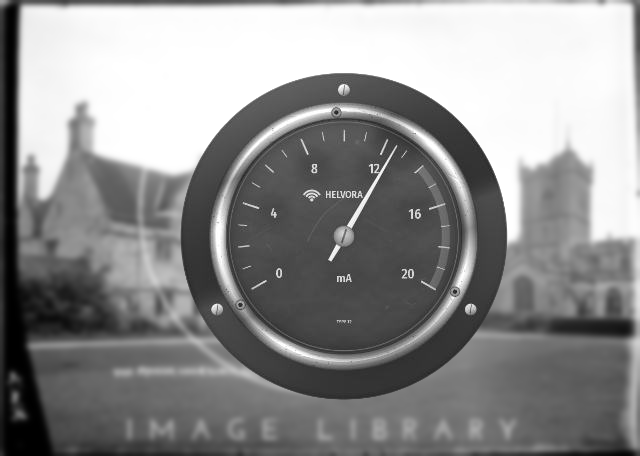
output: 12.5 mA
